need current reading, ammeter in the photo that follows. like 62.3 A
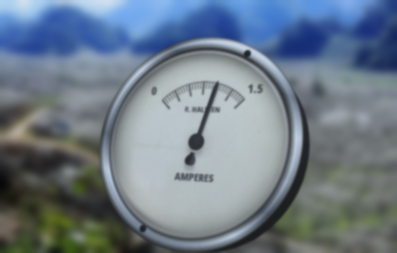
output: 1 A
